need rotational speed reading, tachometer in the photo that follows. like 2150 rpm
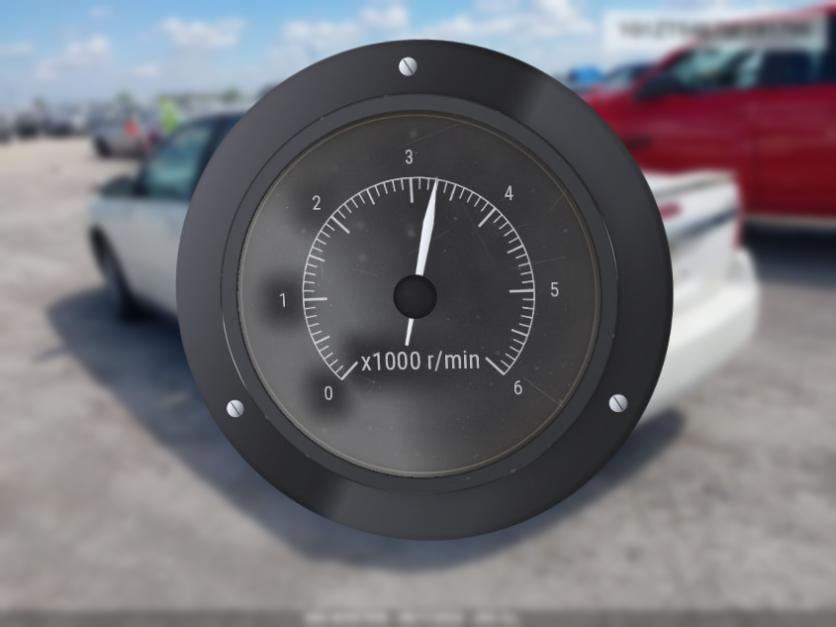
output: 3300 rpm
